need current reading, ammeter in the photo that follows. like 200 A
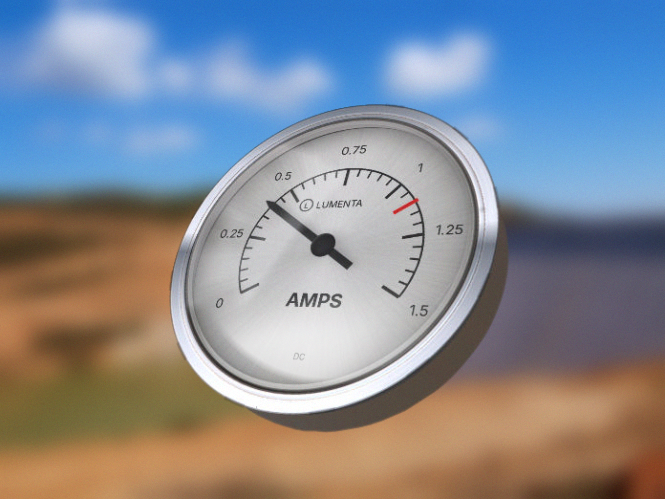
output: 0.4 A
